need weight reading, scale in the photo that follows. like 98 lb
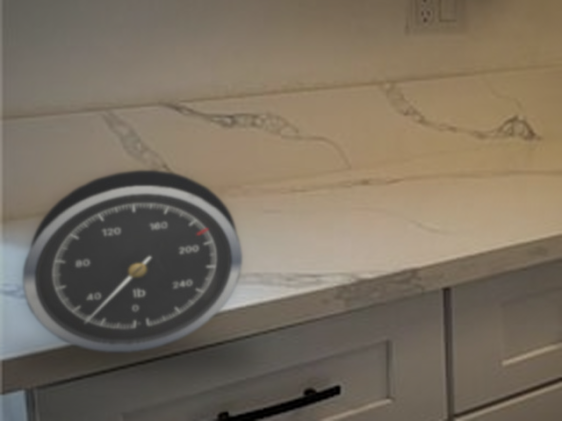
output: 30 lb
